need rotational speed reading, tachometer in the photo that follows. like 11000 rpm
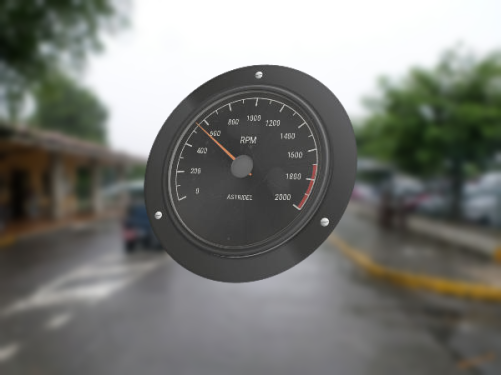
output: 550 rpm
